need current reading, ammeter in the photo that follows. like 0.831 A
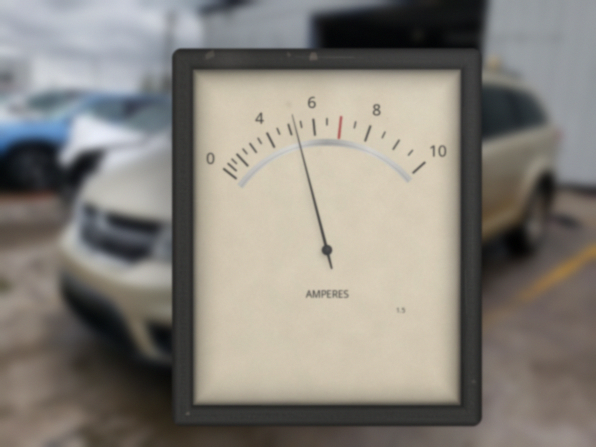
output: 5.25 A
